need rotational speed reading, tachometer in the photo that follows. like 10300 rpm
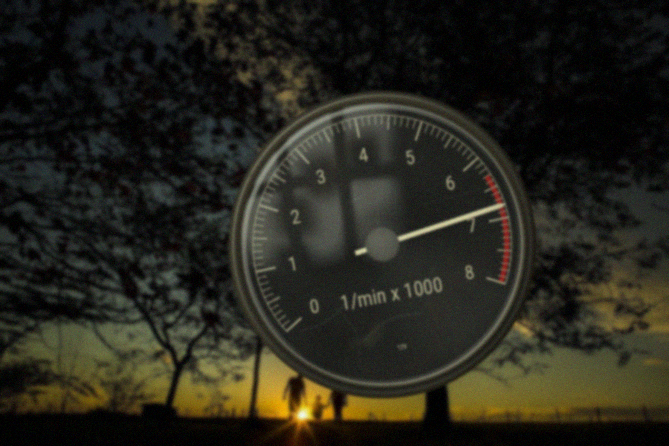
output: 6800 rpm
